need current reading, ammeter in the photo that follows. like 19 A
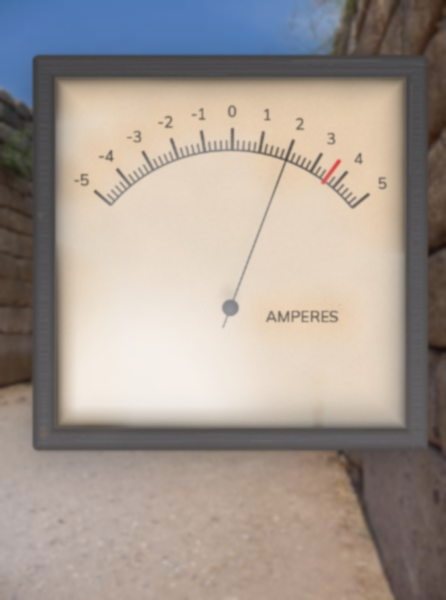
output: 2 A
